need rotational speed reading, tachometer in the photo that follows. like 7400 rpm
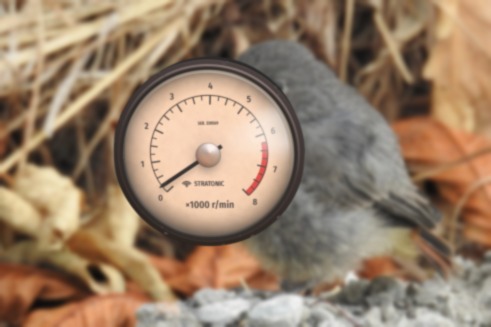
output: 250 rpm
